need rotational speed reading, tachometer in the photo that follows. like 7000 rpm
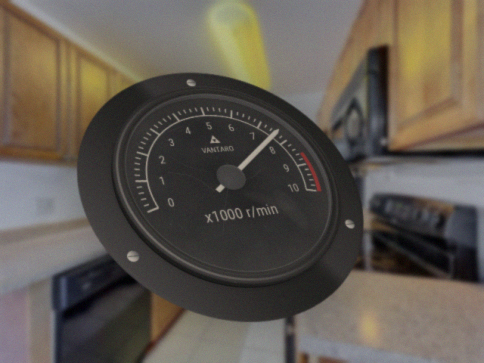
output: 7600 rpm
